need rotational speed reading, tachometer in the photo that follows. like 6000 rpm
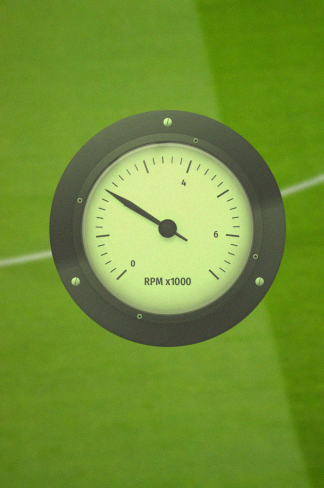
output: 2000 rpm
